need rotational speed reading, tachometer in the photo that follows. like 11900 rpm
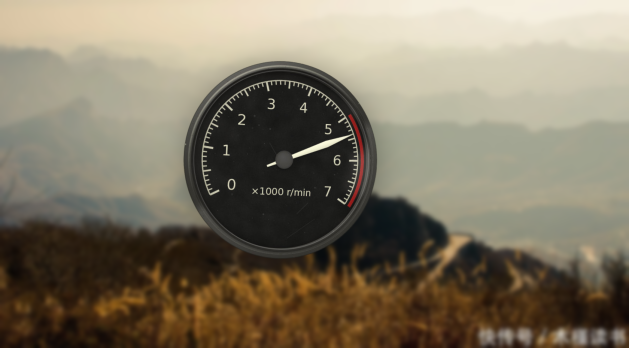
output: 5400 rpm
